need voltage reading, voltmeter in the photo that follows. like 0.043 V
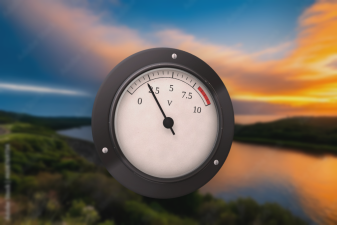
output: 2 V
